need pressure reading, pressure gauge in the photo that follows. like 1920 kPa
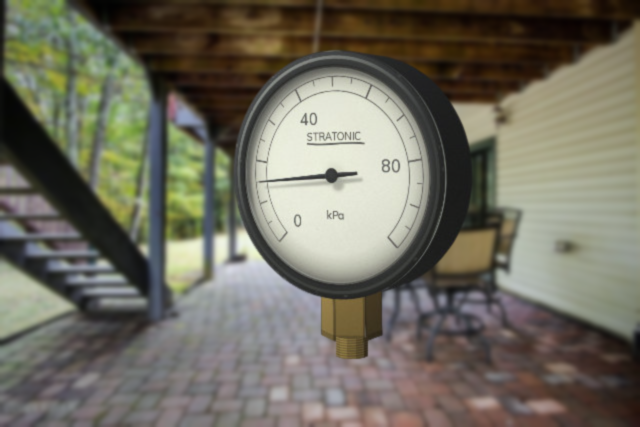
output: 15 kPa
